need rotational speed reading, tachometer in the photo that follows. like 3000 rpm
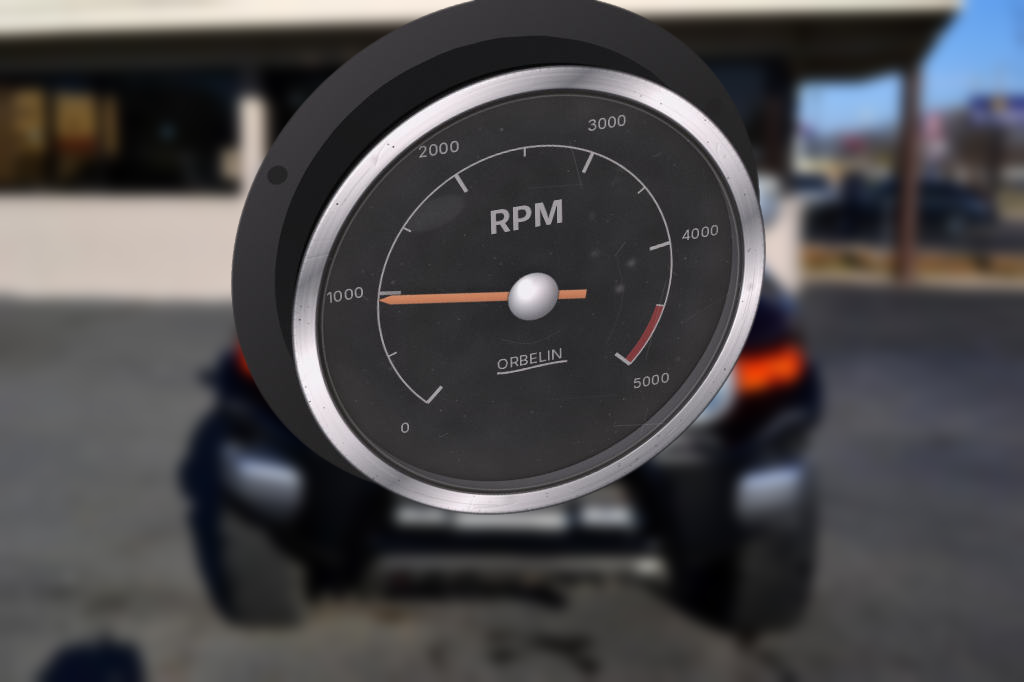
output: 1000 rpm
